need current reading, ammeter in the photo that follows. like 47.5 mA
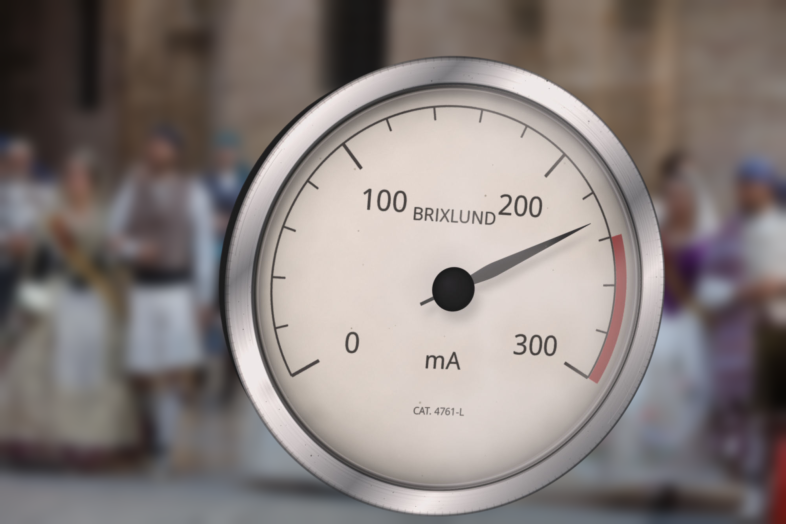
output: 230 mA
